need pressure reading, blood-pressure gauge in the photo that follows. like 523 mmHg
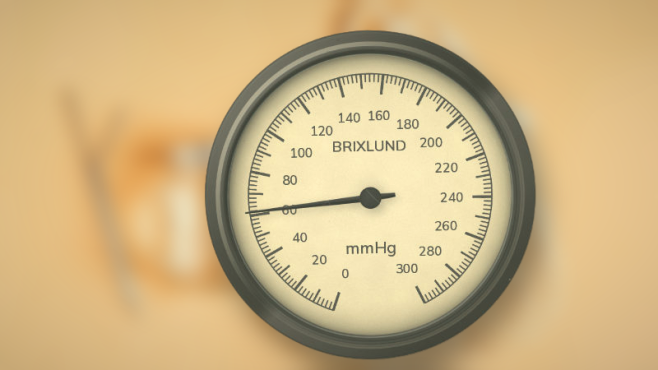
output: 62 mmHg
